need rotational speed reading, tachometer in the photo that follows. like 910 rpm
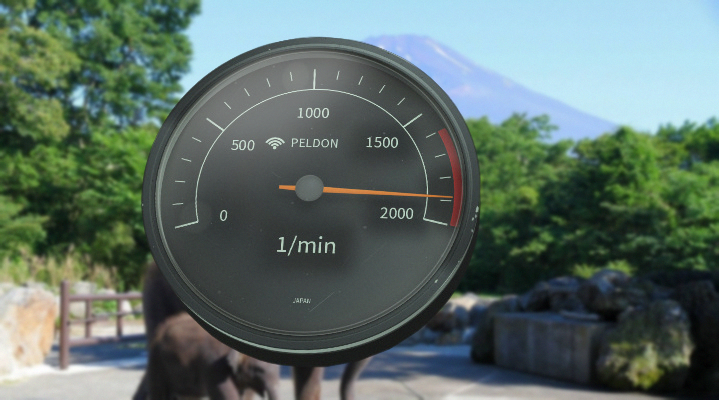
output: 1900 rpm
